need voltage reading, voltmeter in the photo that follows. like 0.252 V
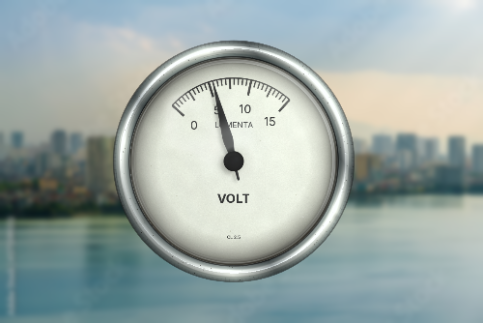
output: 5.5 V
